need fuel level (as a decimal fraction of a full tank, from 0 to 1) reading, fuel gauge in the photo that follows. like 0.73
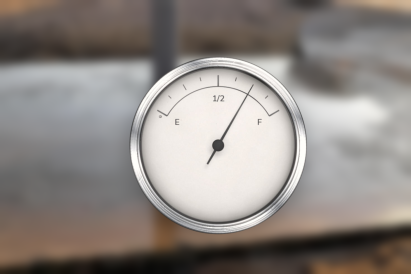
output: 0.75
